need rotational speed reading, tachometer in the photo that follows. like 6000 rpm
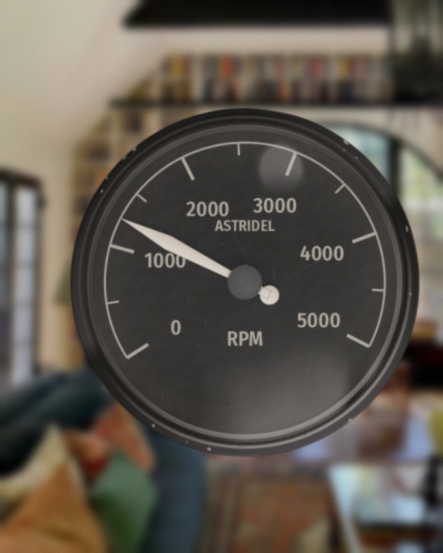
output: 1250 rpm
